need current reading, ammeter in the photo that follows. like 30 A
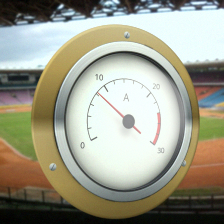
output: 8 A
